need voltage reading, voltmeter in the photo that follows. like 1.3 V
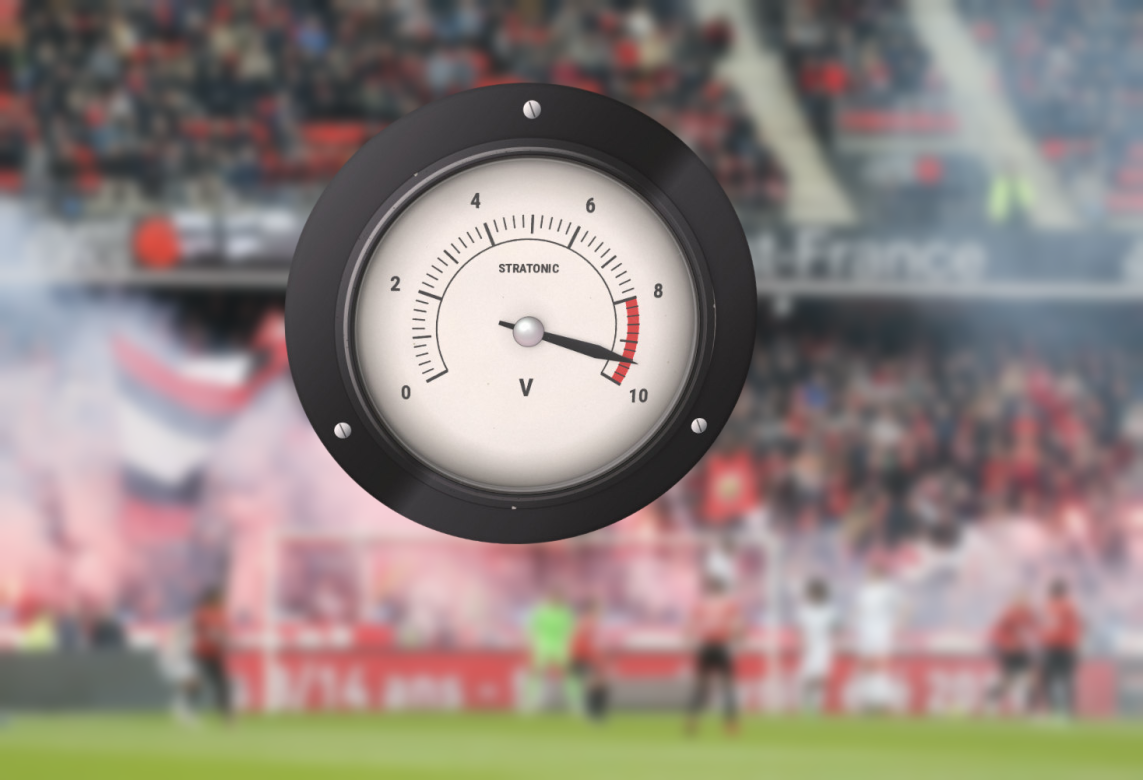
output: 9.4 V
